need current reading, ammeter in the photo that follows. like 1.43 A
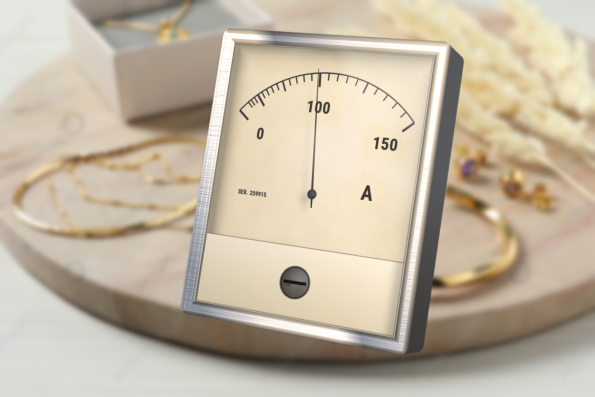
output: 100 A
